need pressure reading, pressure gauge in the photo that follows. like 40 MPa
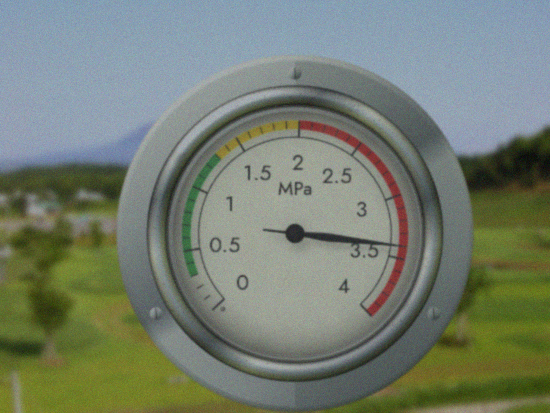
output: 3.4 MPa
